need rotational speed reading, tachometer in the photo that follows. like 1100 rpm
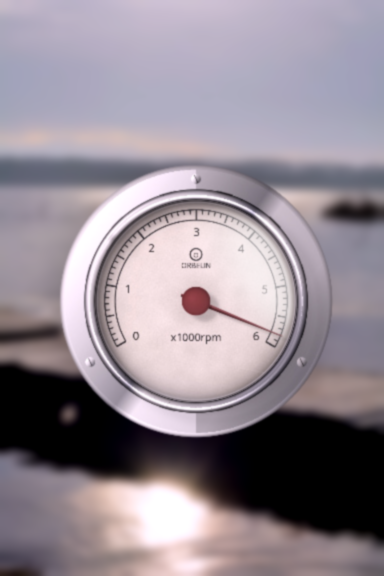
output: 5800 rpm
